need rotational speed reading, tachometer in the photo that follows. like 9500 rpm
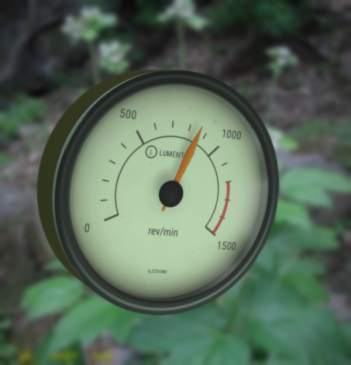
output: 850 rpm
